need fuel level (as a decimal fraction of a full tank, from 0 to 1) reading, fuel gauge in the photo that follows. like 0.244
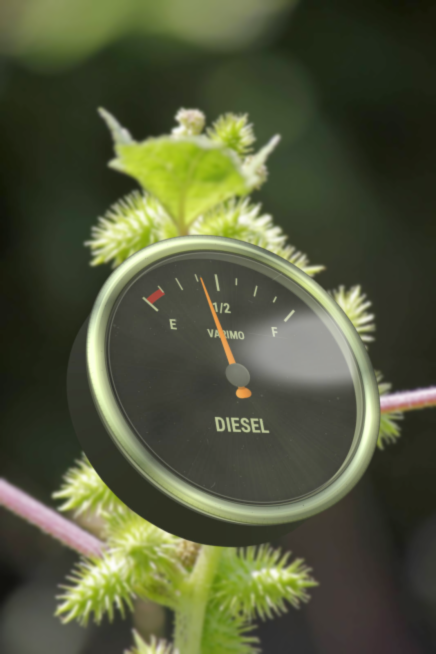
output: 0.375
